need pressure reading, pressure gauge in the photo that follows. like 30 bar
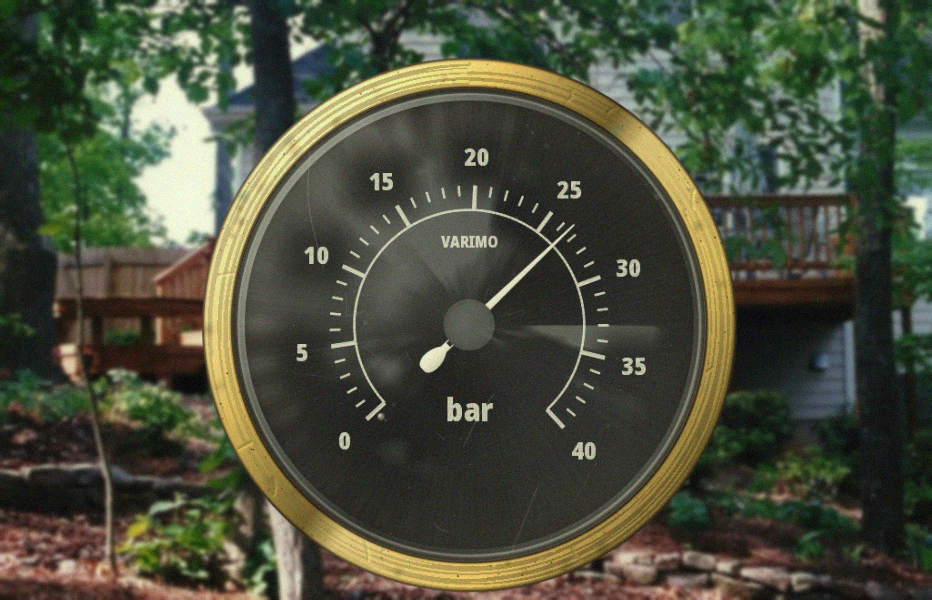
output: 26.5 bar
